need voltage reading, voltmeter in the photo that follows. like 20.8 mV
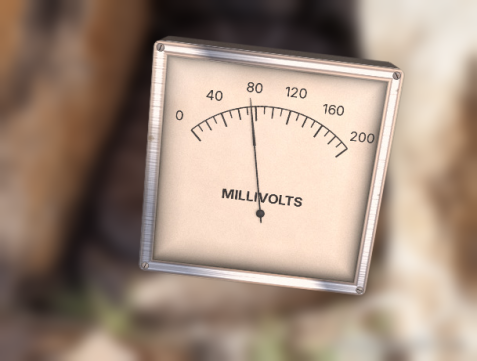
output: 75 mV
